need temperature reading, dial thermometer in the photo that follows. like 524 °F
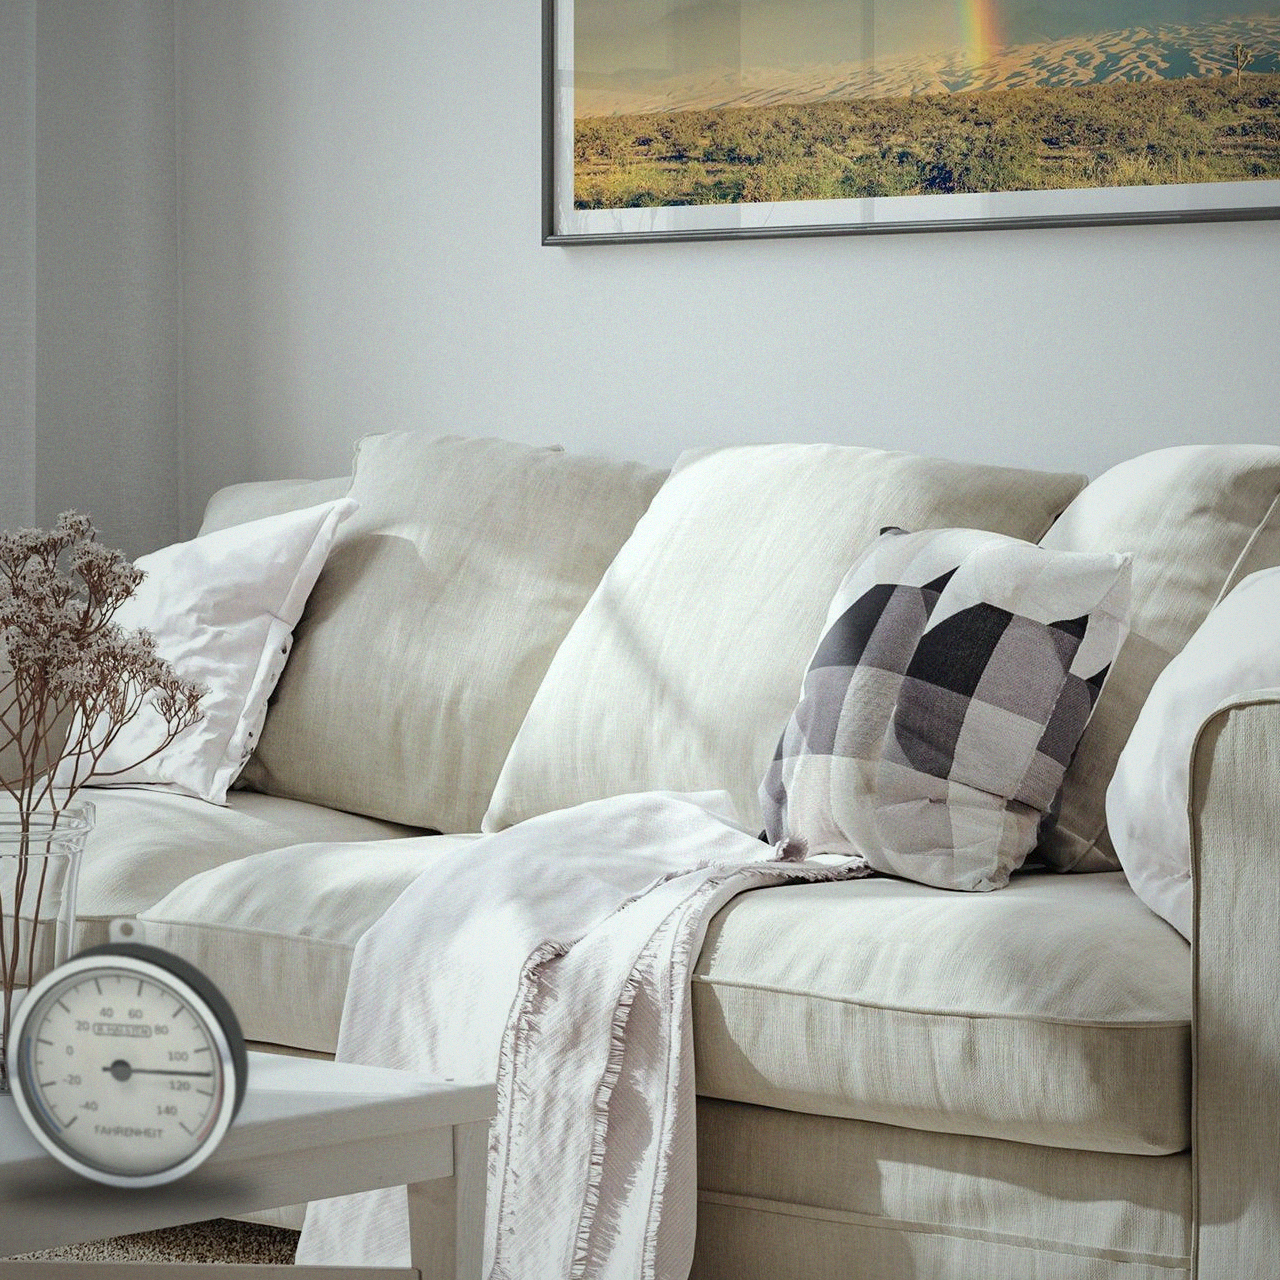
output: 110 °F
